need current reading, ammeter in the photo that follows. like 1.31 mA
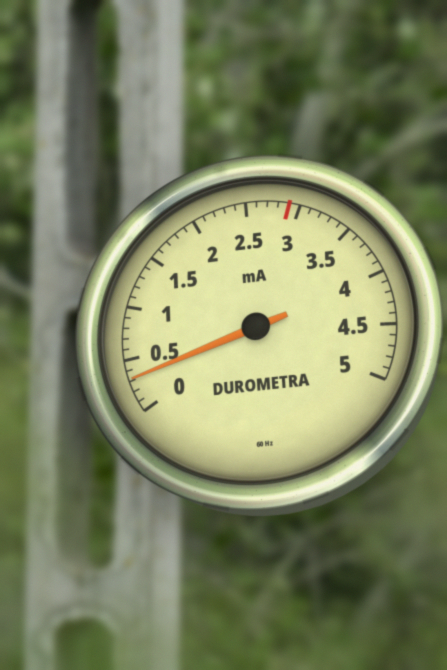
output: 0.3 mA
